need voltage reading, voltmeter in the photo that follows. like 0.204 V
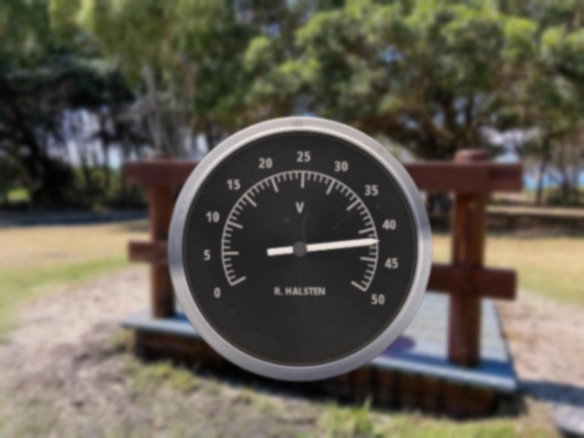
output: 42 V
